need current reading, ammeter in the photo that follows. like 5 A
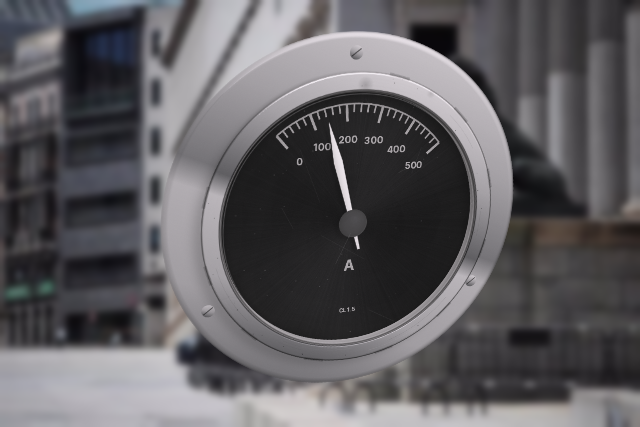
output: 140 A
